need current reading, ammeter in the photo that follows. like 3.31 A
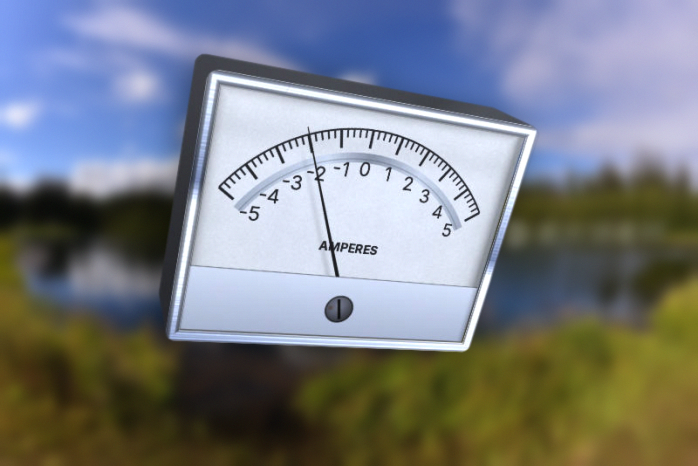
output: -2 A
